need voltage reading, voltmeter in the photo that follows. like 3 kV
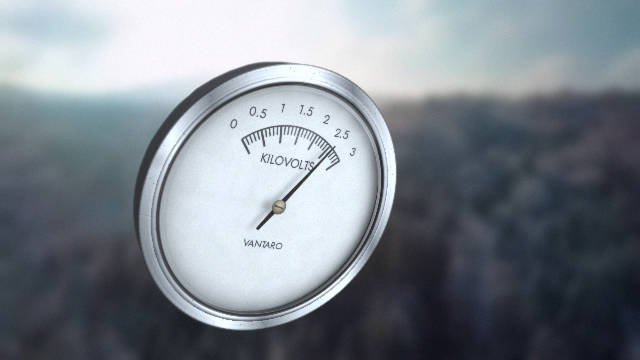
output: 2.5 kV
